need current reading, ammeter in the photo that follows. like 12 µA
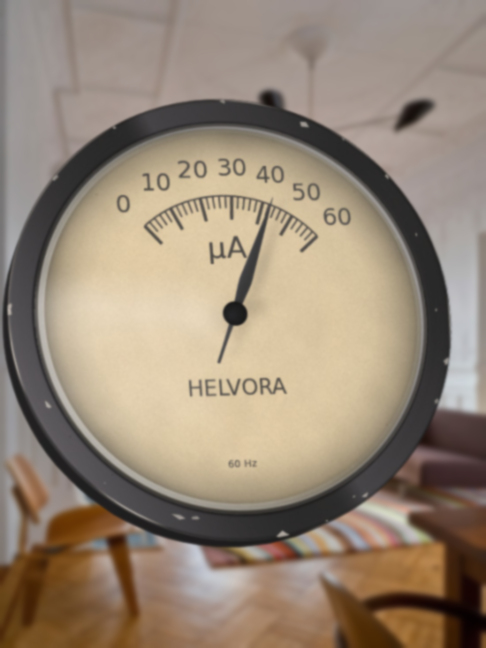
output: 42 µA
